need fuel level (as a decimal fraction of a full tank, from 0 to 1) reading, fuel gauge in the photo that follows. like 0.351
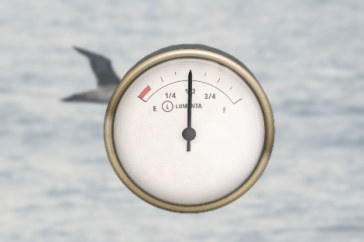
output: 0.5
